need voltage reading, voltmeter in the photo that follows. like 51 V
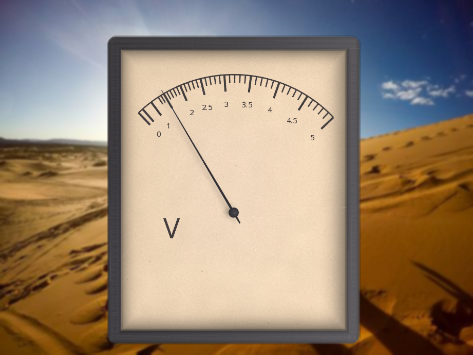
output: 1.5 V
